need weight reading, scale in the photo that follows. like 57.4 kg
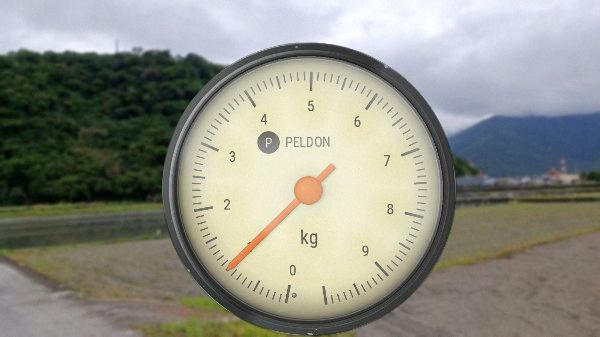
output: 1 kg
